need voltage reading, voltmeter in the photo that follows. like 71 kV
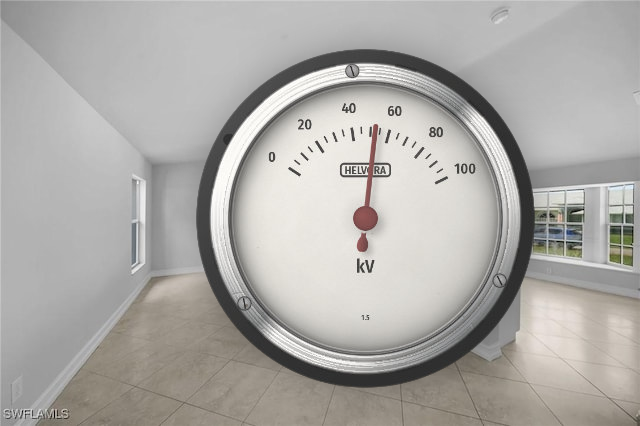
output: 52.5 kV
